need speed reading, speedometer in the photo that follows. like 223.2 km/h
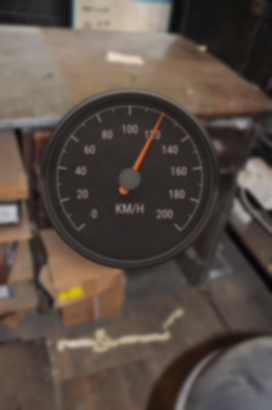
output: 120 km/h
